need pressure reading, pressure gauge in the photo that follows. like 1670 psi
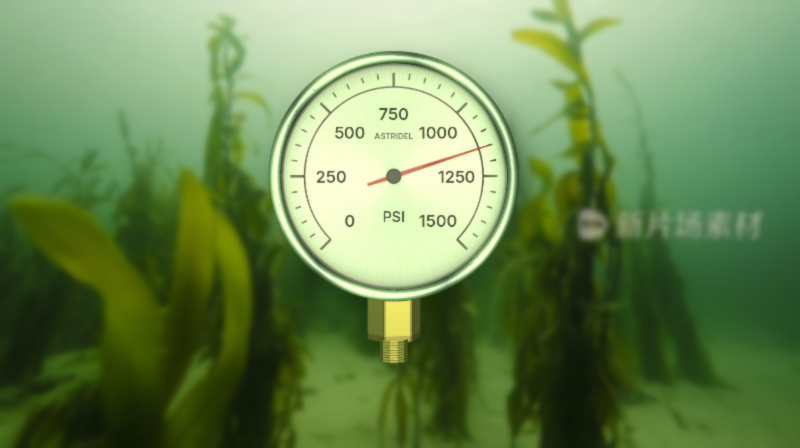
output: 1150 psi
